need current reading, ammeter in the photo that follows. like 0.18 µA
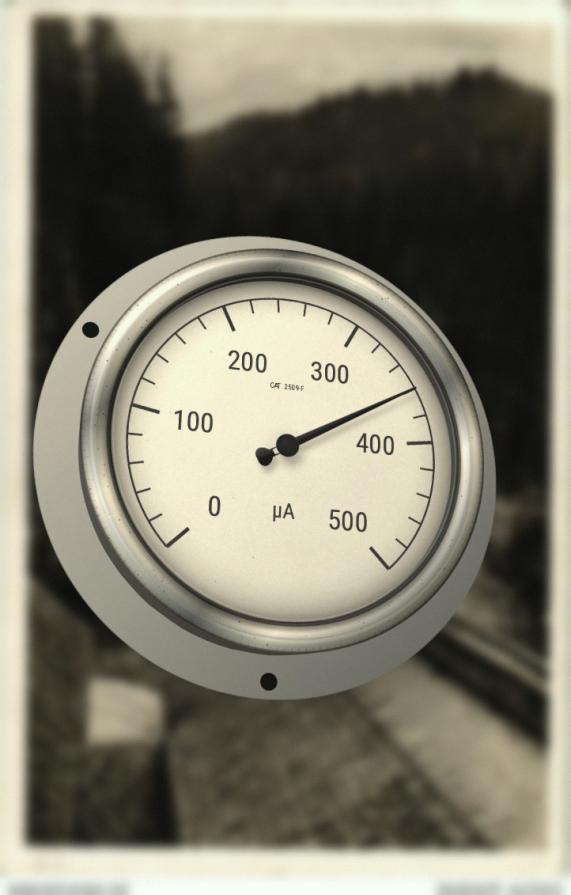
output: 360 µA
